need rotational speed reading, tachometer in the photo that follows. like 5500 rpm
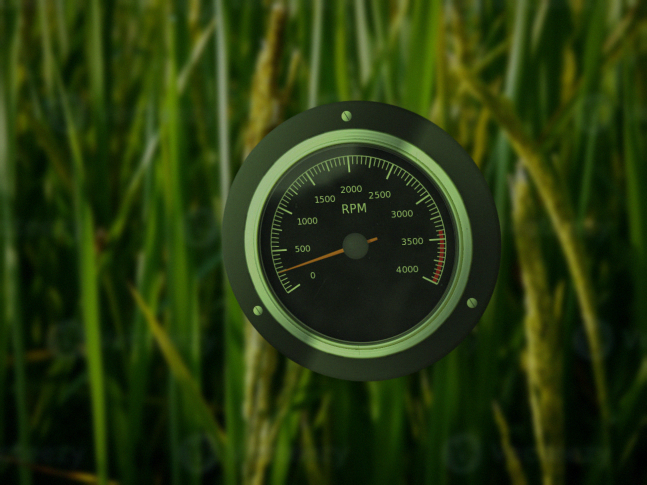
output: 250 rpm
